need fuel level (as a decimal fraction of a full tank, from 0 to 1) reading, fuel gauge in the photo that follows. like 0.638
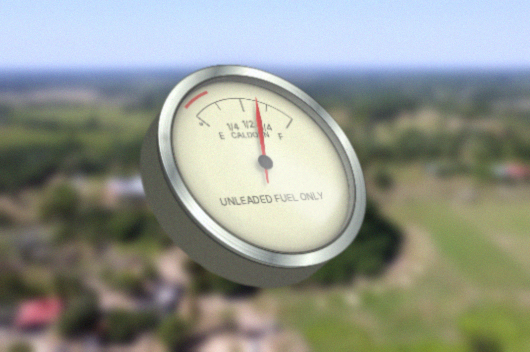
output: 0.625
